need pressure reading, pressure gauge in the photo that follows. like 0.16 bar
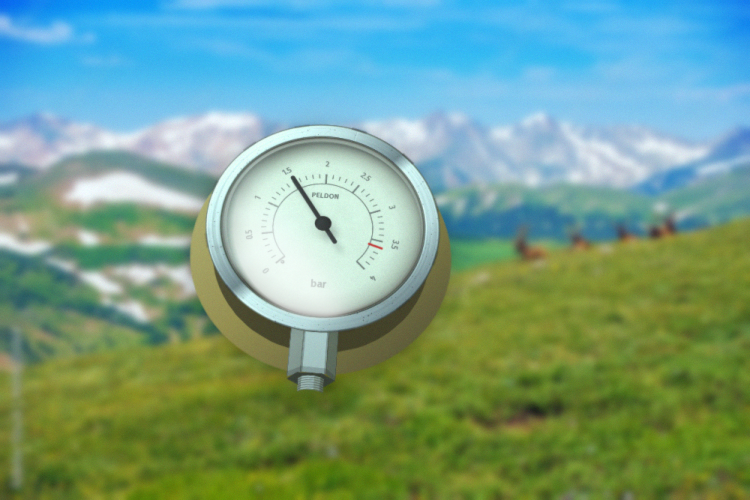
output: 1.5 bar
